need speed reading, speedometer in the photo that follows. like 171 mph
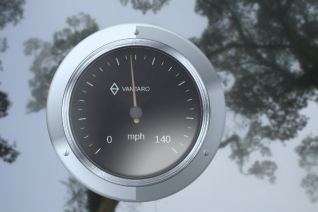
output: 67.5 mph
